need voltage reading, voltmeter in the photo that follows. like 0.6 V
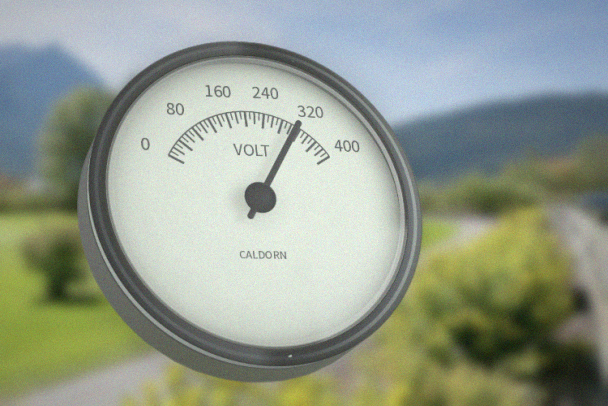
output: 310 V
